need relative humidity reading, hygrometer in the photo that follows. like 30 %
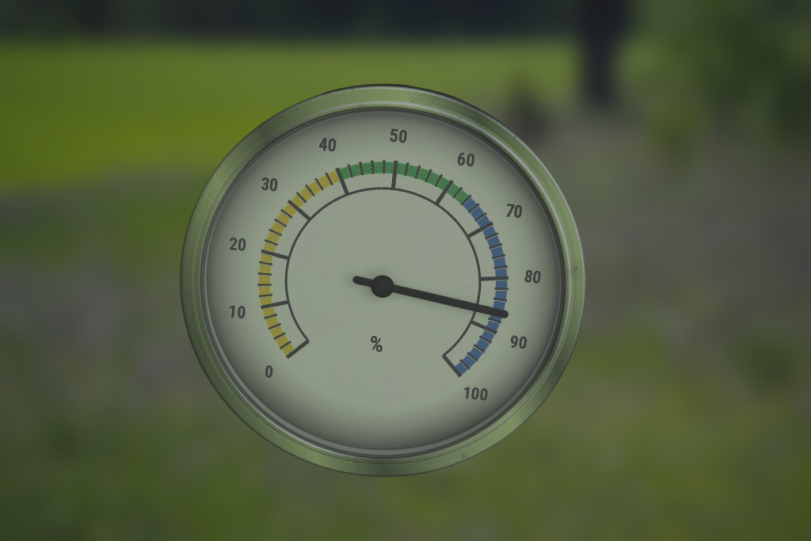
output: 86 %
